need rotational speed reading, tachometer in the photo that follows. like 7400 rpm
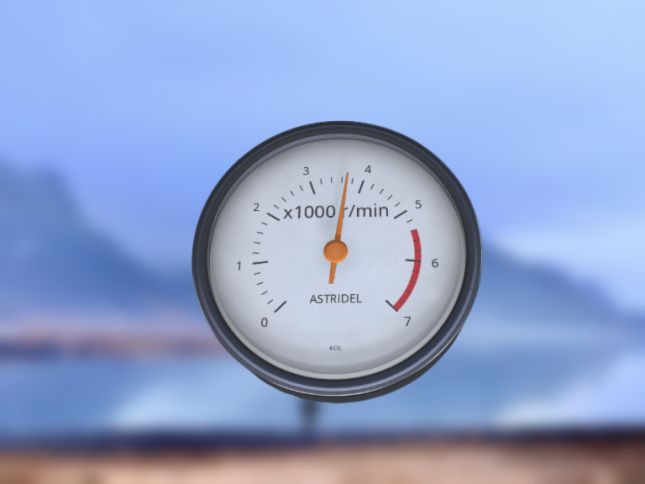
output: 3700 rpm
